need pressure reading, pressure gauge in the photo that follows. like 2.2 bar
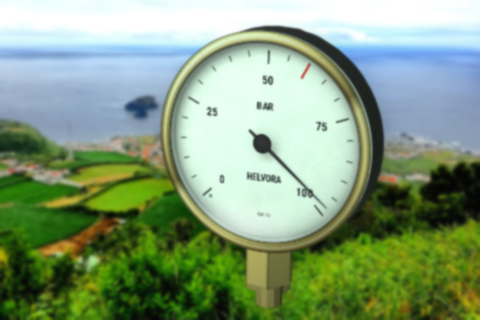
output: 97.5 bar
